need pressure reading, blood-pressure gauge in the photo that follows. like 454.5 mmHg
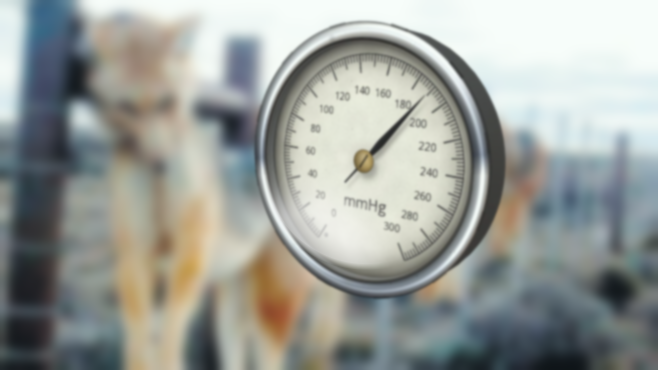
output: 190 mmHg
